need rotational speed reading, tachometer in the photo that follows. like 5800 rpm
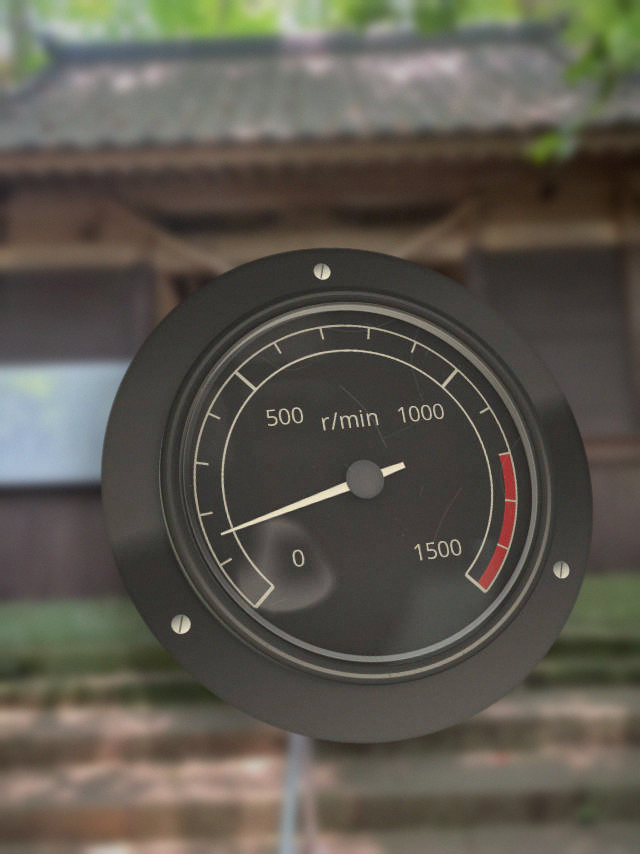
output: 150 rpm
